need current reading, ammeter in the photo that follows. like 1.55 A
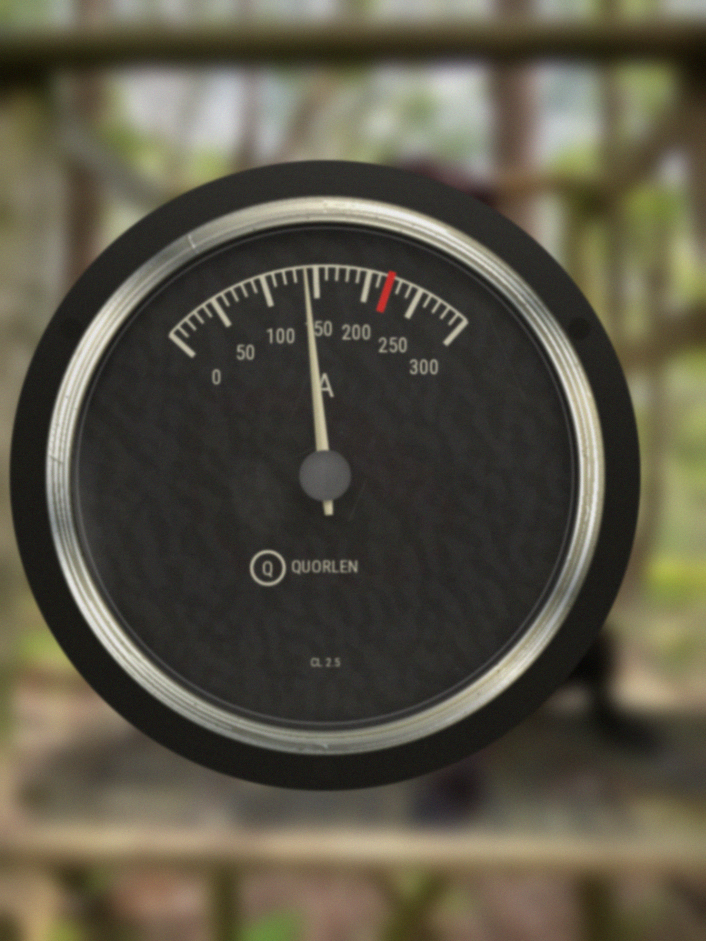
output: 140 A
